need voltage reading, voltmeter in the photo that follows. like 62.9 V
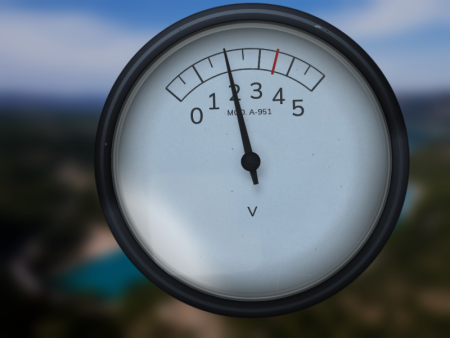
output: 2 V
